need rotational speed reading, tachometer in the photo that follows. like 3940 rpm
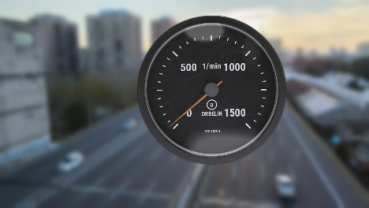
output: 25 rpm
